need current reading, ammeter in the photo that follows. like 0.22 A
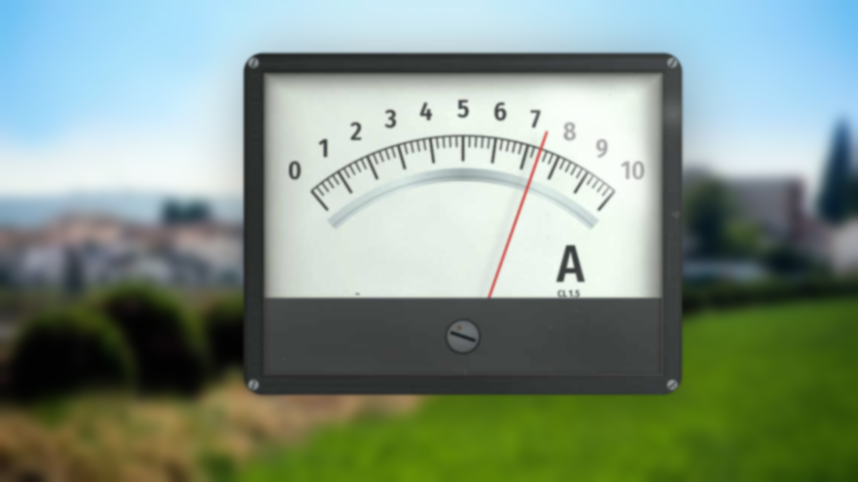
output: 7.4 A
